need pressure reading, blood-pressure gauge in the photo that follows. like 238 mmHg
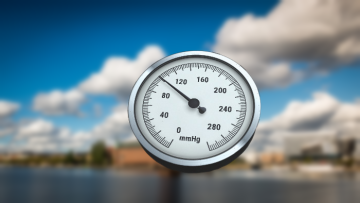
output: 100 mmHg
